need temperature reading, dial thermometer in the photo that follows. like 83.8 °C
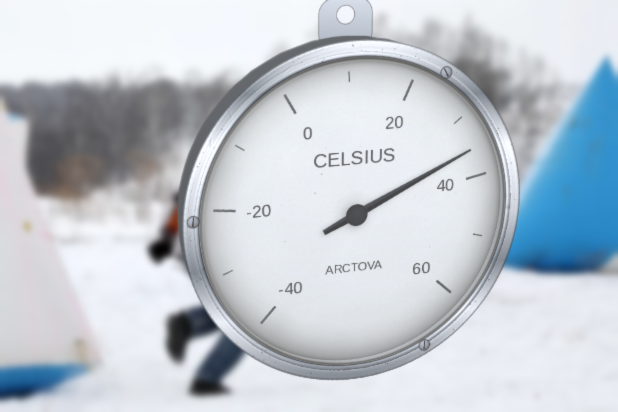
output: 35 °C
